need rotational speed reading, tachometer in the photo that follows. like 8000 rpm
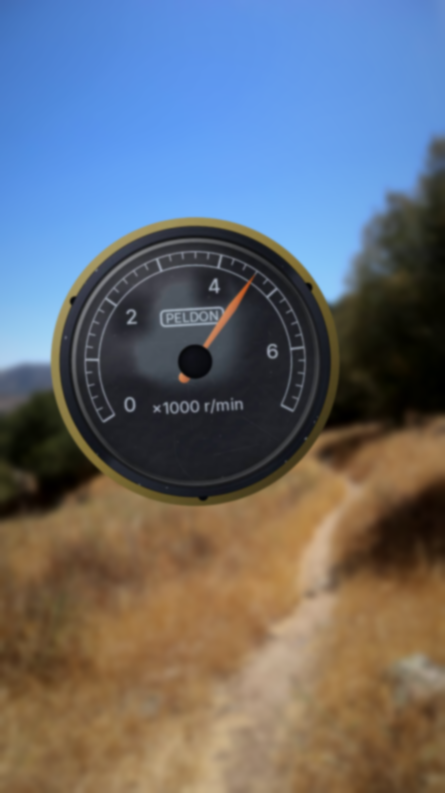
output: 4600 rpm
